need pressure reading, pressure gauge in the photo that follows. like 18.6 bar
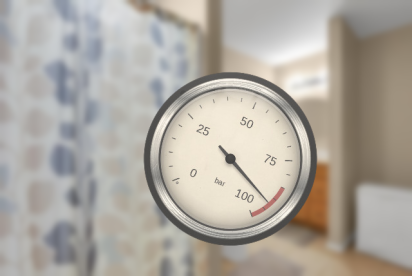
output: 92.5 bar
